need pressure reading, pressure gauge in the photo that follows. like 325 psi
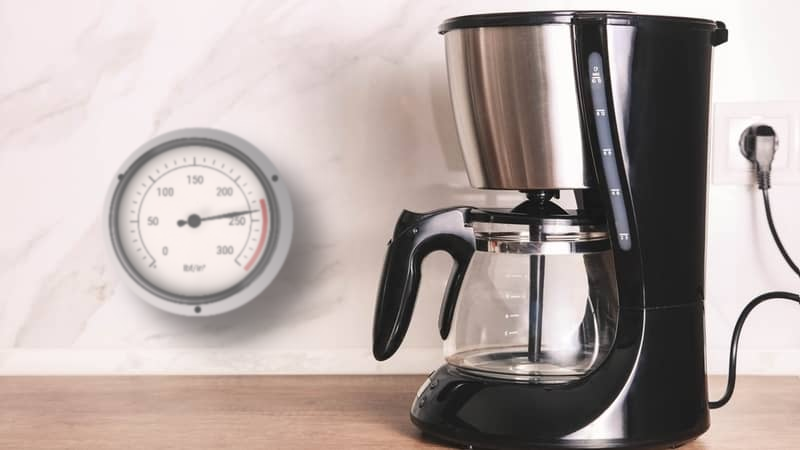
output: 240 psi
